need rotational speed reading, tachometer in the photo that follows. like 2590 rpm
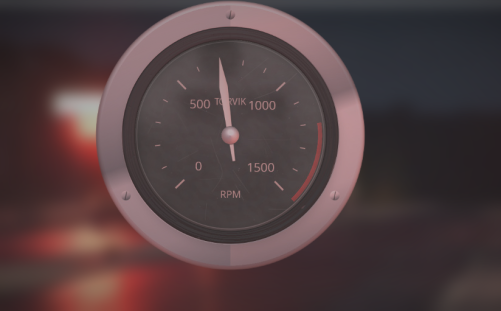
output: 700 rpm
